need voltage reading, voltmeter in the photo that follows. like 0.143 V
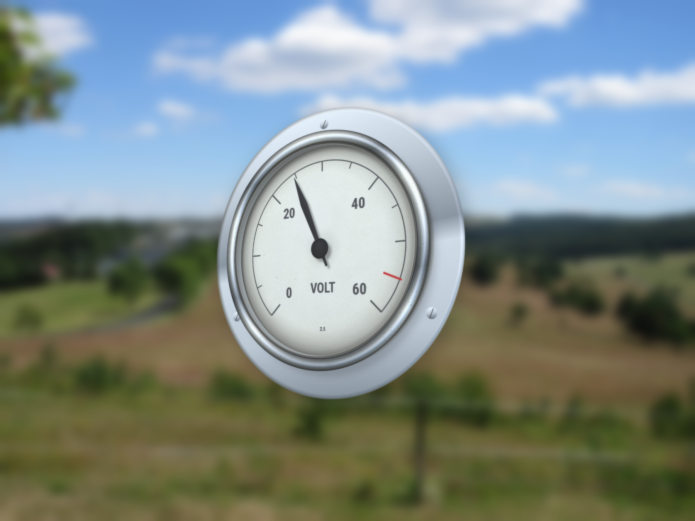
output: 25 V
